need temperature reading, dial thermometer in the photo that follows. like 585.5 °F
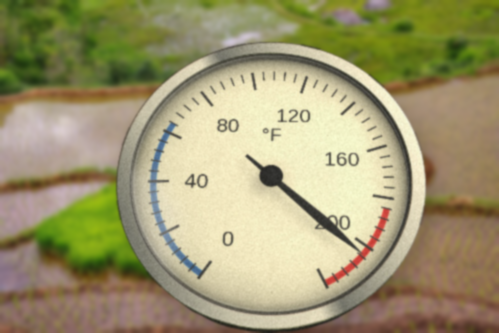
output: 204 °F
